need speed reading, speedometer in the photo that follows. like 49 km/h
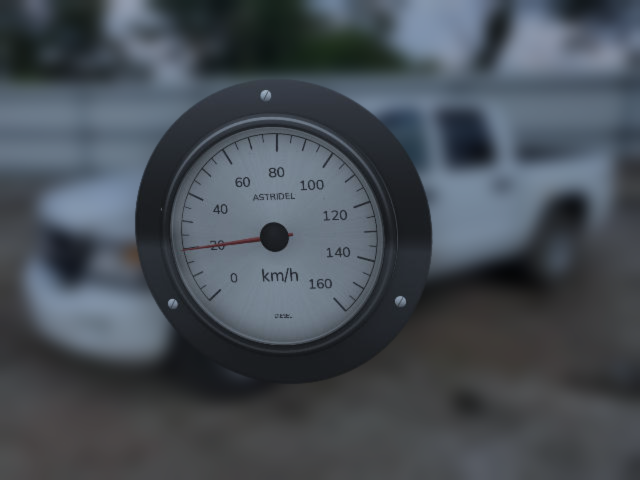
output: 20 km/h
